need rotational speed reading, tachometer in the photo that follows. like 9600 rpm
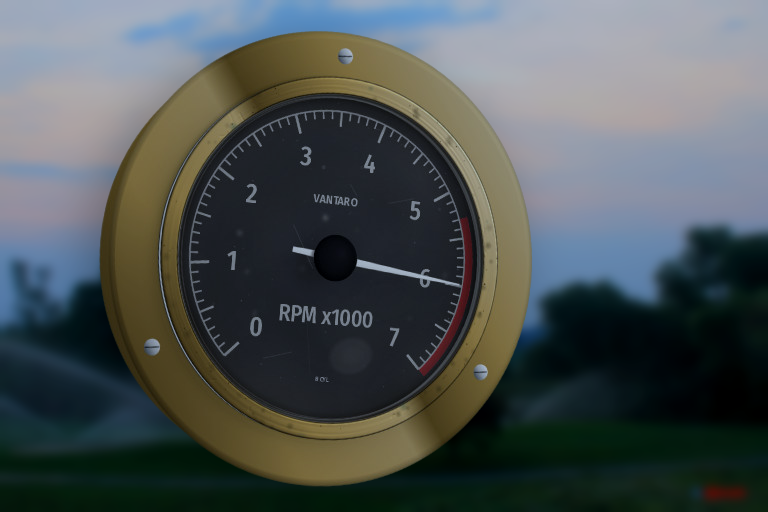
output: 6000 rpm
